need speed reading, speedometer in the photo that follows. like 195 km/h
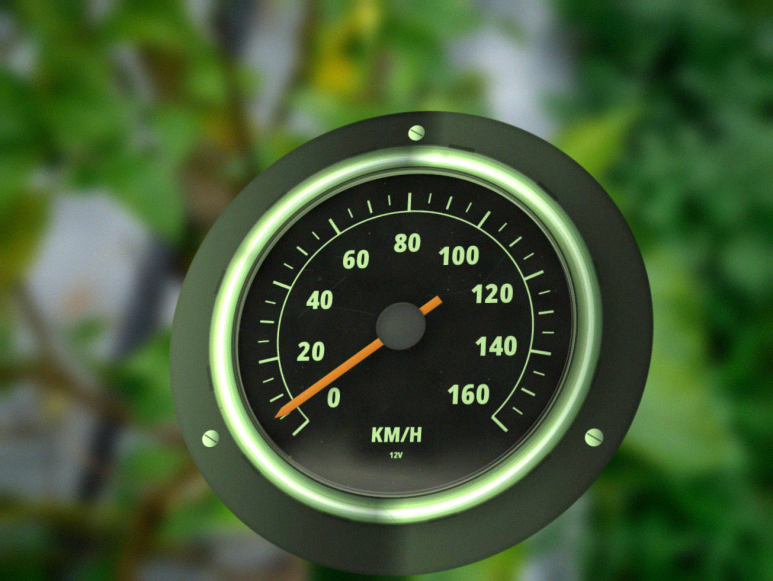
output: 5 km/h
